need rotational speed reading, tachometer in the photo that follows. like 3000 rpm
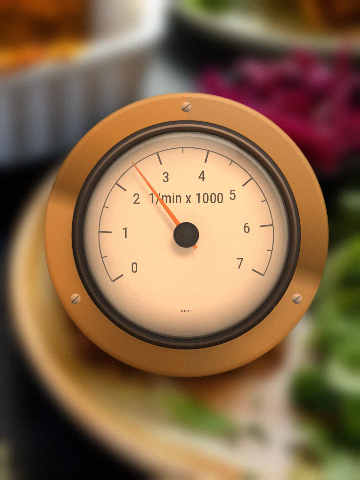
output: 2500 rpm
